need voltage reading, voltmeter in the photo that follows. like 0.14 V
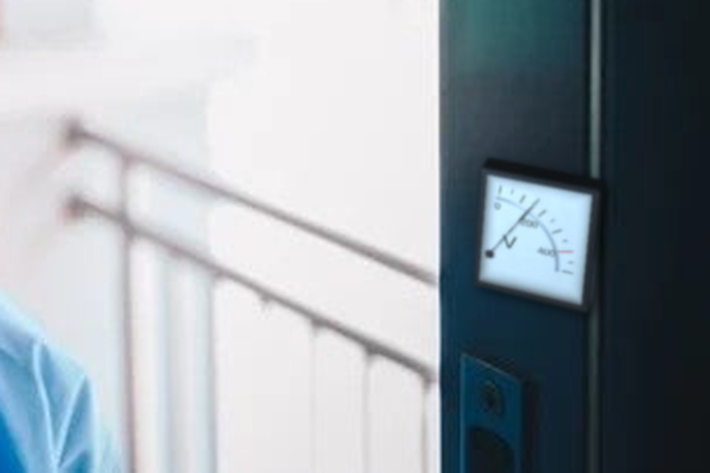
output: 150 V
